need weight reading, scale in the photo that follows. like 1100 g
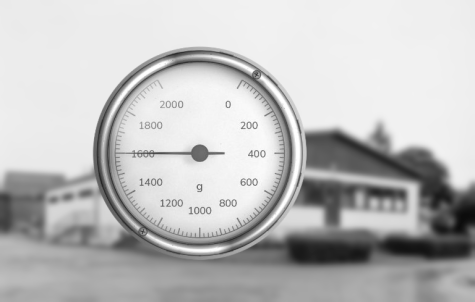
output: 1600 g
